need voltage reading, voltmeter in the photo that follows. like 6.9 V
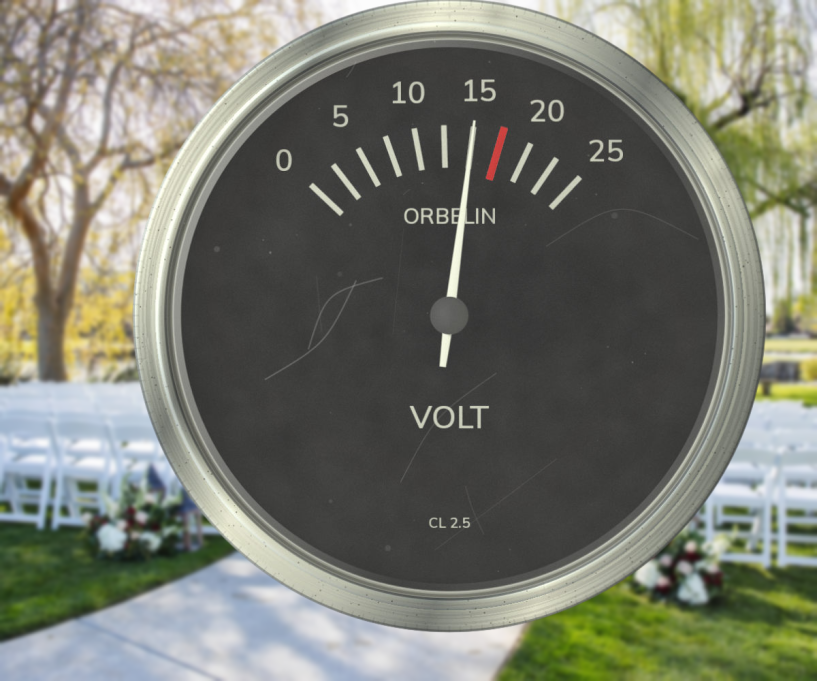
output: 15 V
